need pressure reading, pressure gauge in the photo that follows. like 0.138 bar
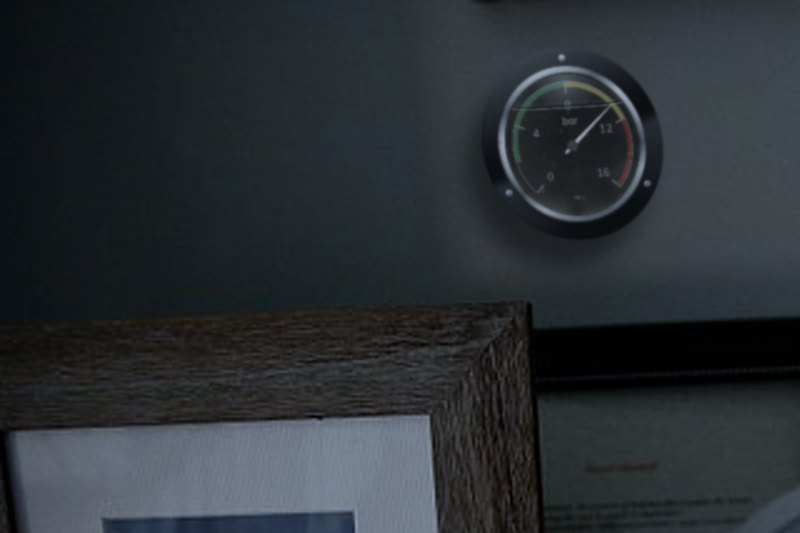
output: 11 bar
